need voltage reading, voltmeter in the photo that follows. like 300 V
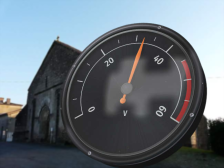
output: 32.5 V
